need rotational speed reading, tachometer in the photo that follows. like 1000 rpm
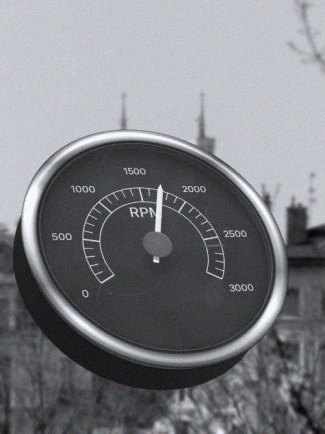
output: 1700 rpm
